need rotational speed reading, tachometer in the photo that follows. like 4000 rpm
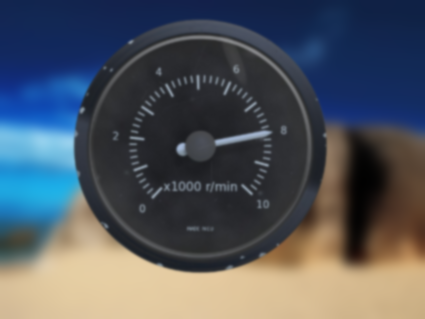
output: 8000 rpm
